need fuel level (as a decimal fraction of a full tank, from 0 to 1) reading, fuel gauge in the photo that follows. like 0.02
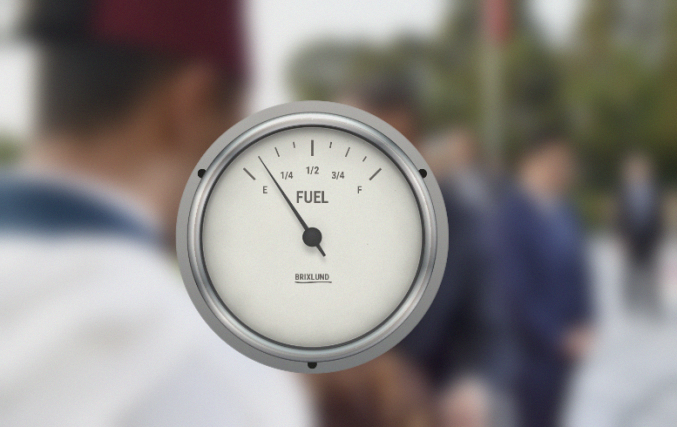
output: 0.125
